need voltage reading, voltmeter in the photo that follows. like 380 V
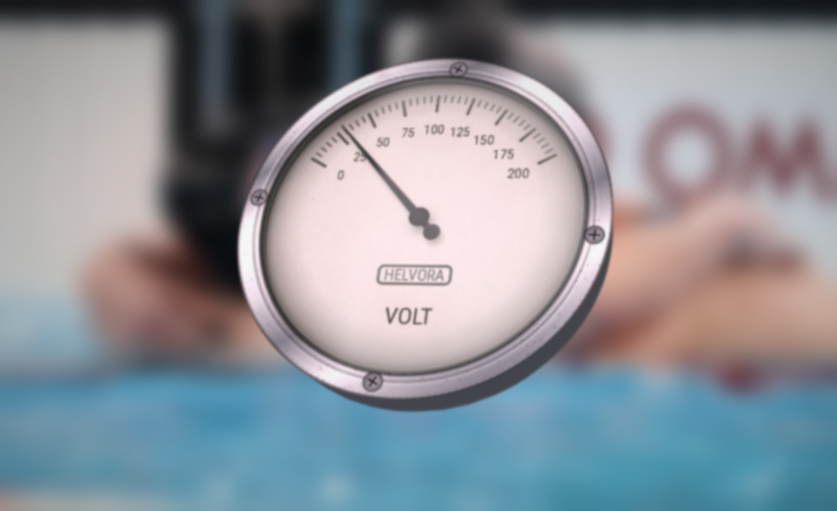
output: 30 V
